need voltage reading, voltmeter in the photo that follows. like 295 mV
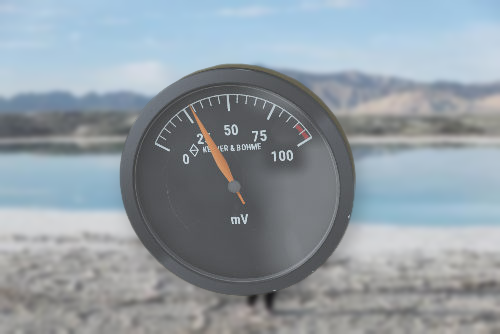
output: 30 mV
